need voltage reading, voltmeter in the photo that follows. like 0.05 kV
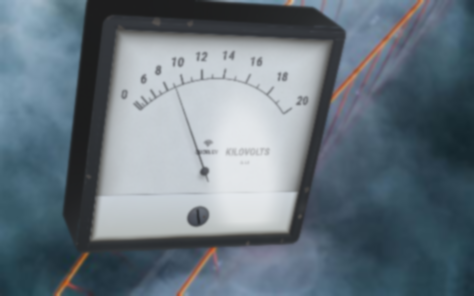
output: 9 kV
